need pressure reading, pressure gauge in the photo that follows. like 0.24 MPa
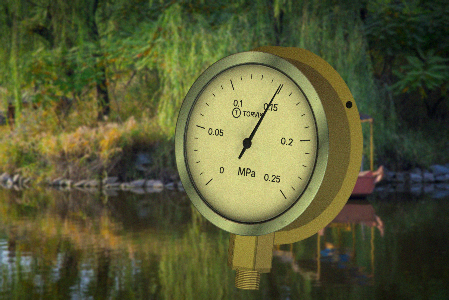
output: 0.15 MPa
